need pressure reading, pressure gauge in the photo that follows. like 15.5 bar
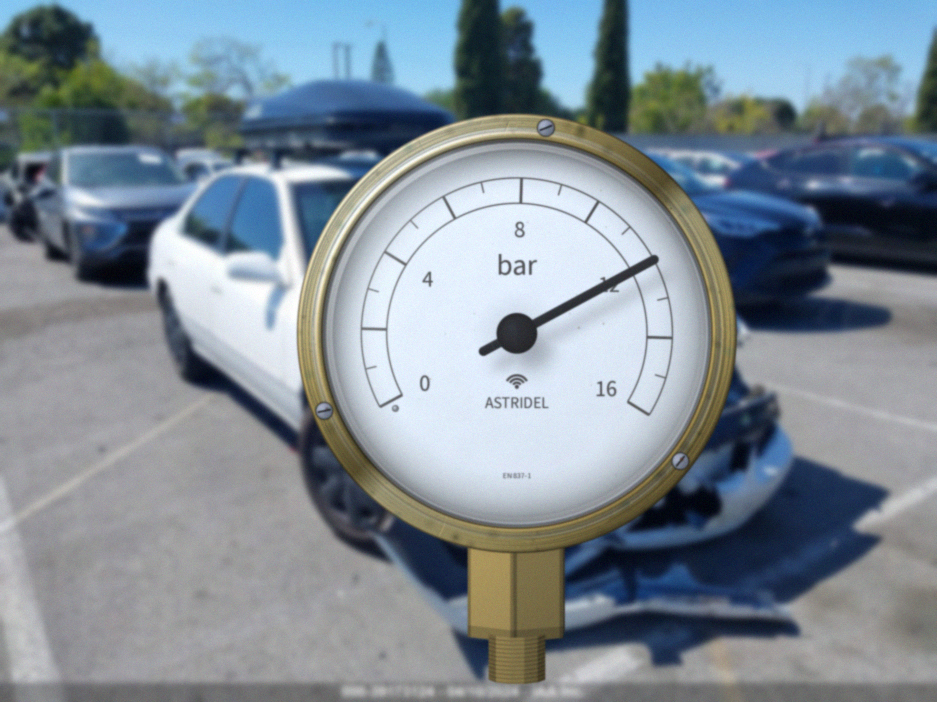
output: 12 bar
